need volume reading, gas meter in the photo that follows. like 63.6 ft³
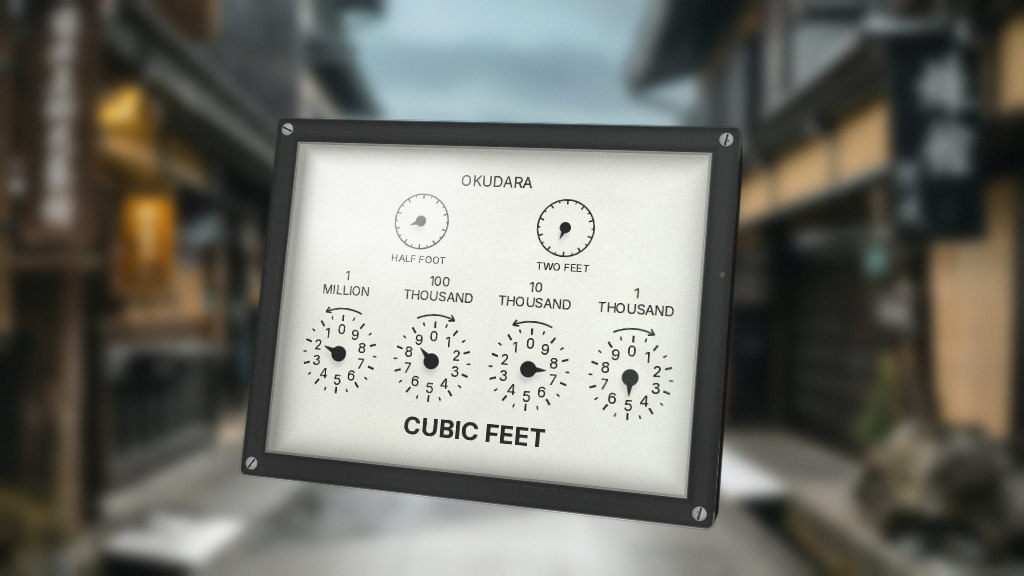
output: 187500 ft³
